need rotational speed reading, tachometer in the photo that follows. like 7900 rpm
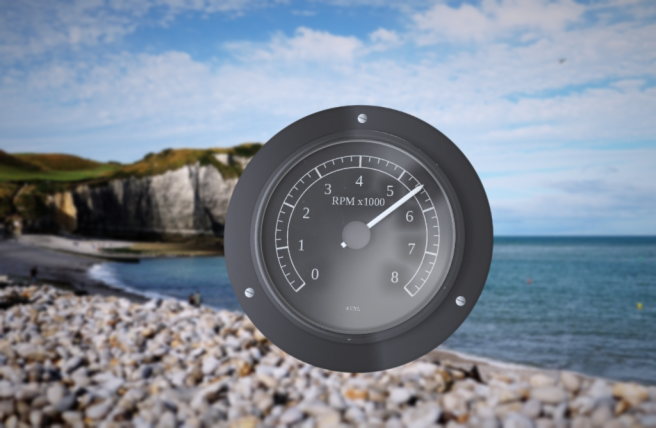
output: 5500 rpm
